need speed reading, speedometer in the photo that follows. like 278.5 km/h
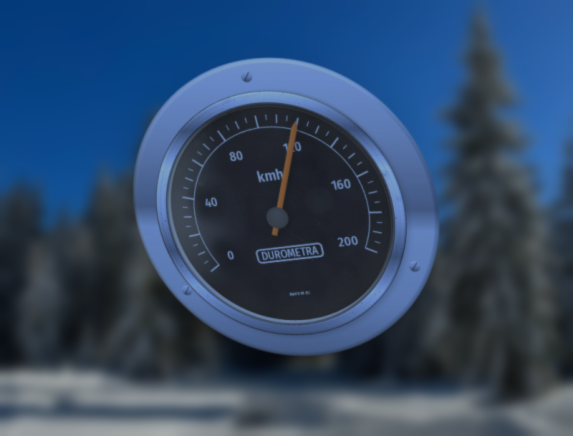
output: 120 km/h
